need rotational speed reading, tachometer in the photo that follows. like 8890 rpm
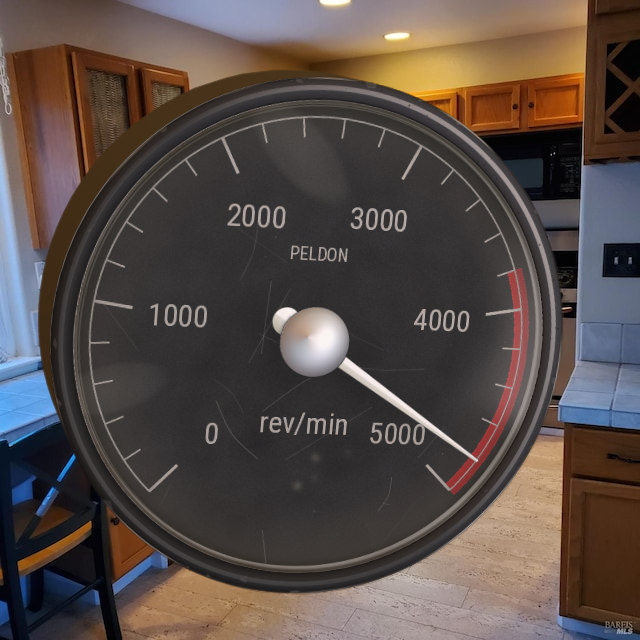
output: 4800 rpm
